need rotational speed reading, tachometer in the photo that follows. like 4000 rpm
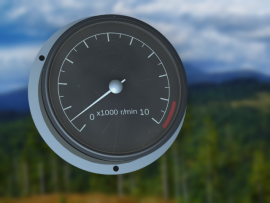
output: 500 rpm
